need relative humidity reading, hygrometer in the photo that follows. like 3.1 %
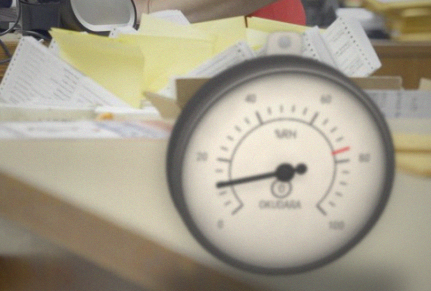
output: 12 %
